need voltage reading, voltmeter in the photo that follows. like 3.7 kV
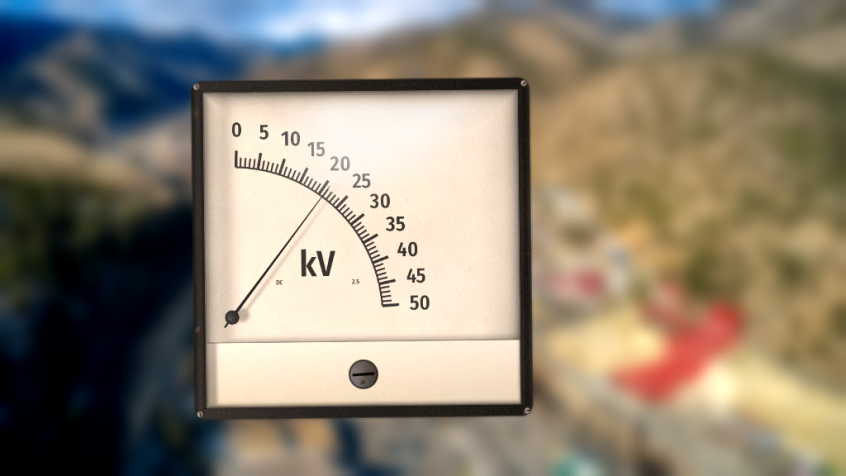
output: 21 kV
